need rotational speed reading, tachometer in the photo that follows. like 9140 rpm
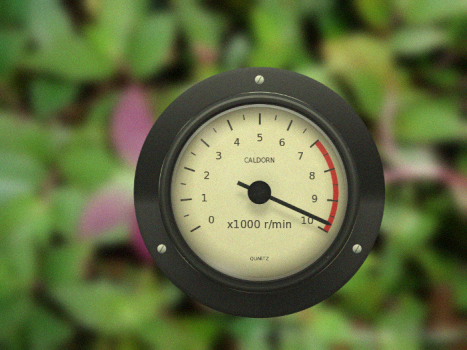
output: 9750 rpm
